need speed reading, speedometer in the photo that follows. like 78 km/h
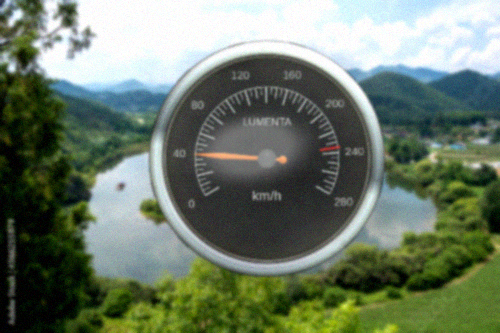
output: 40 km/h
